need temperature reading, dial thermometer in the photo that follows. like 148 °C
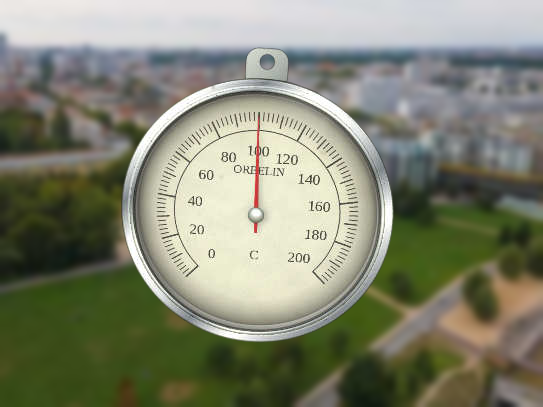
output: 100 °C
